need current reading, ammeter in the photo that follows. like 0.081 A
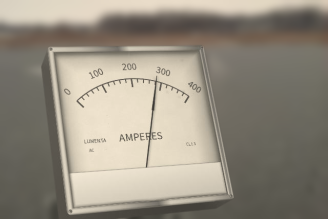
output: 280 A
